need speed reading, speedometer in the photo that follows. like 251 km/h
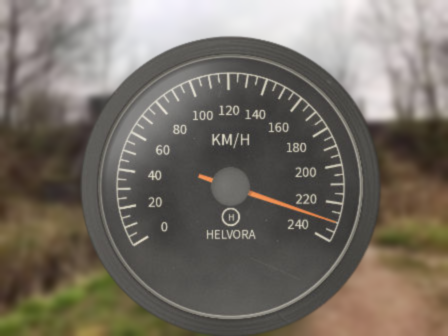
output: 230 km/h
